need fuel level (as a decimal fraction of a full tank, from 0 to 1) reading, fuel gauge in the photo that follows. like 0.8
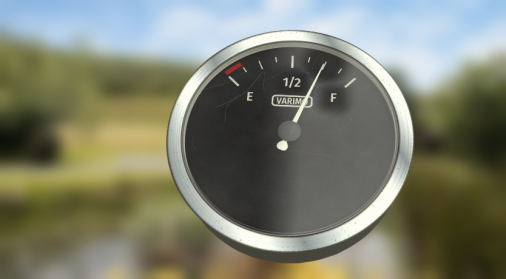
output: 0.75
